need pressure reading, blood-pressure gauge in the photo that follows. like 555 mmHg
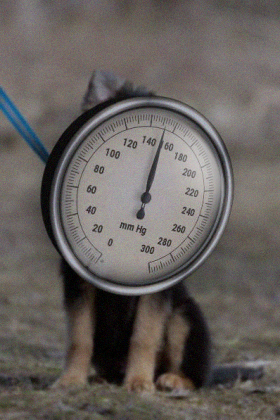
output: 150 mmHg
